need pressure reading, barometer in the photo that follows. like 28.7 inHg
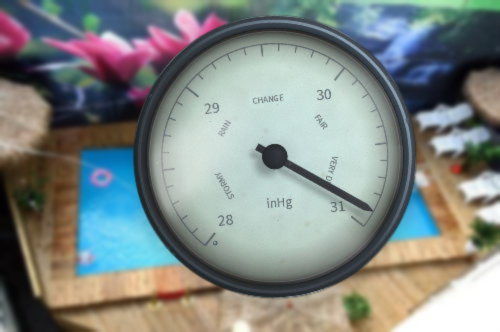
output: 30.9 inHg
